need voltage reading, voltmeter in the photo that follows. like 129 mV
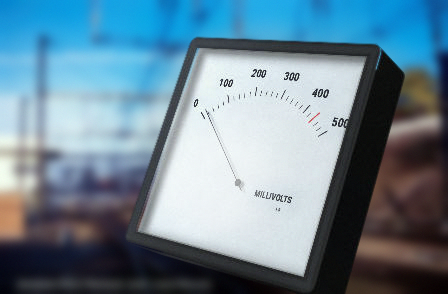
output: 20 mV
